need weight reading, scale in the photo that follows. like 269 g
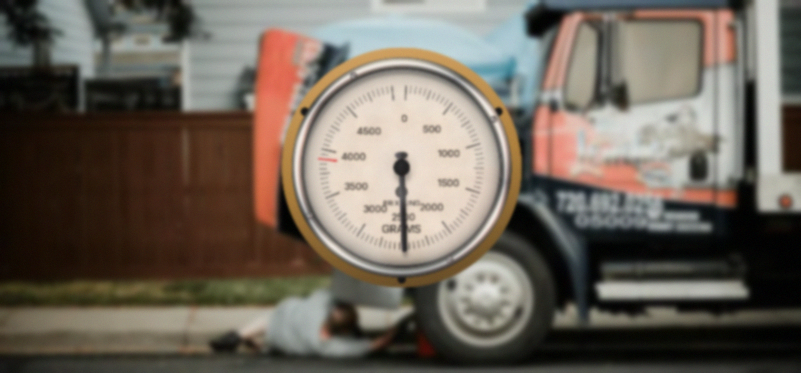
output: 2500 g
